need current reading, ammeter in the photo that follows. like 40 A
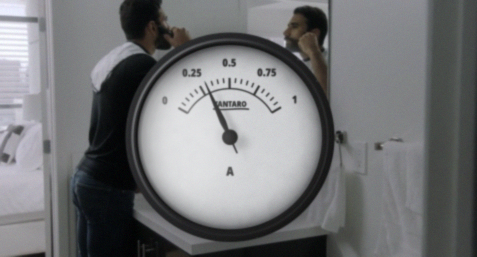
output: 0.3 A
